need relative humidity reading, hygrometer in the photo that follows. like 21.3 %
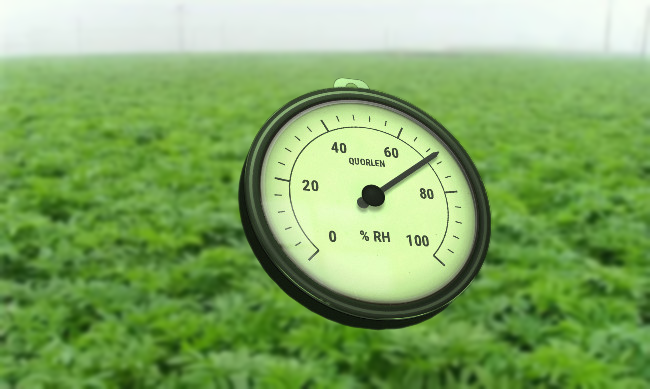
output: 70 %
